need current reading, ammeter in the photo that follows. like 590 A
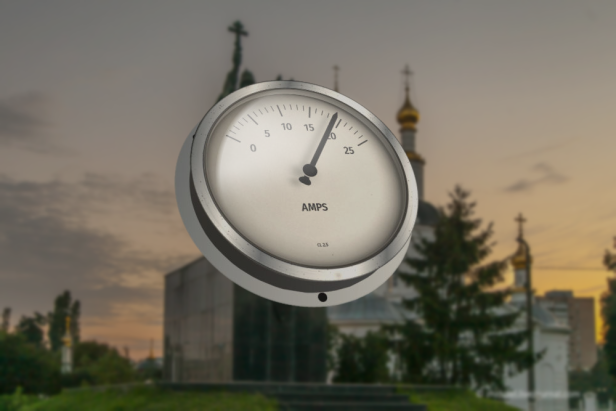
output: 19 A
